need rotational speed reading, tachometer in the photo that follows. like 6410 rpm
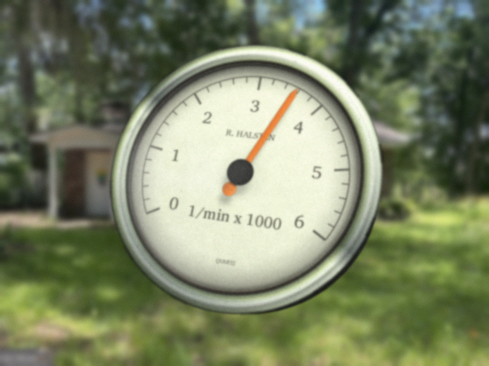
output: 3600 rpm
